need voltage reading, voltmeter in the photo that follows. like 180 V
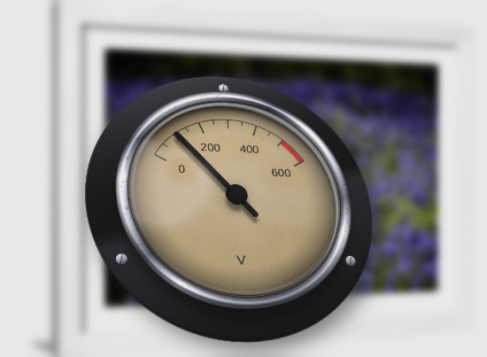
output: 100 V
